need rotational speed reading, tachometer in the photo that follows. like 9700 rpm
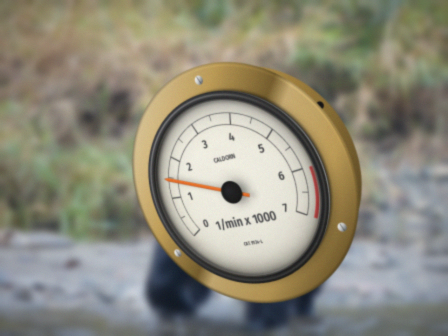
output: 1500 rpm
